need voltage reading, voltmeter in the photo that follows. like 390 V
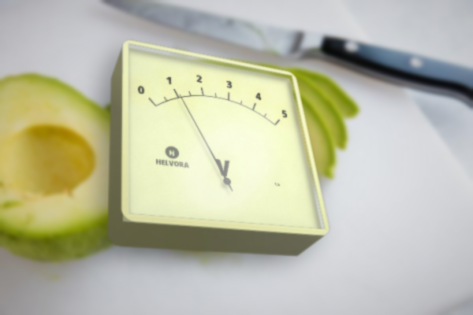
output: 1 V
